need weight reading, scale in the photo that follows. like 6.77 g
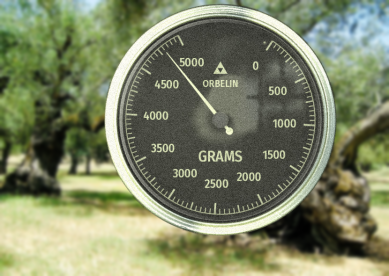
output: 4800 g
